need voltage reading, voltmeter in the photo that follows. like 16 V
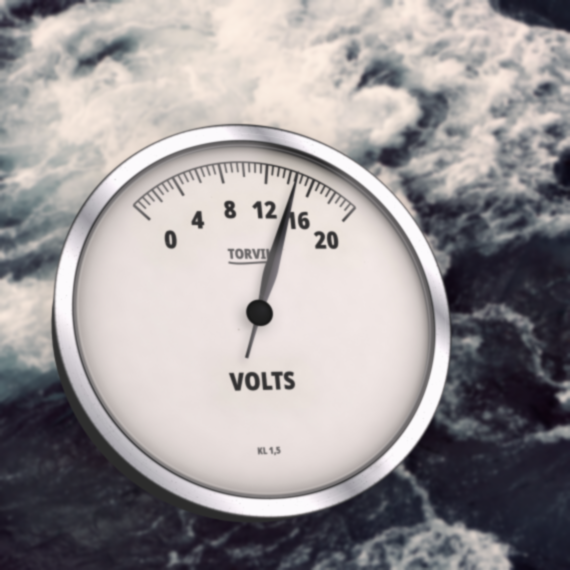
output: 14.5 V
